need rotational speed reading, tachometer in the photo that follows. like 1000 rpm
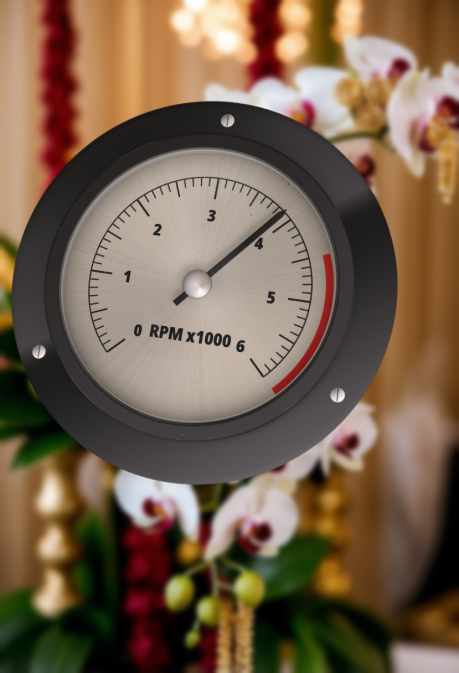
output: 3900 rpm
